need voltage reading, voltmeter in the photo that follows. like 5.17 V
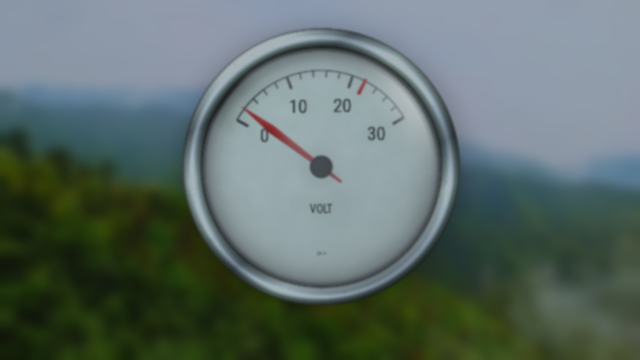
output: 2 V
